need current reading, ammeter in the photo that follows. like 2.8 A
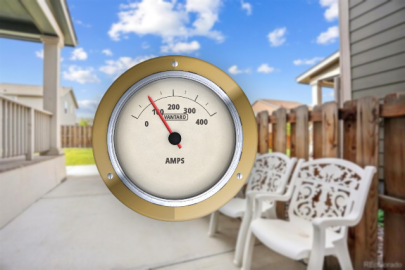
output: 100 A
